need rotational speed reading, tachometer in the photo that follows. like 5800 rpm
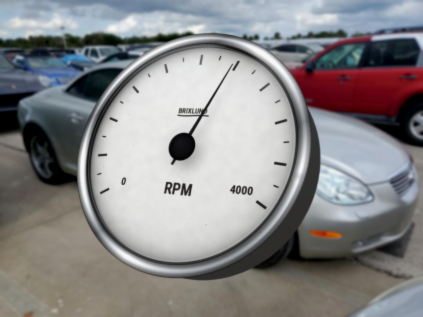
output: 2400 rpm
